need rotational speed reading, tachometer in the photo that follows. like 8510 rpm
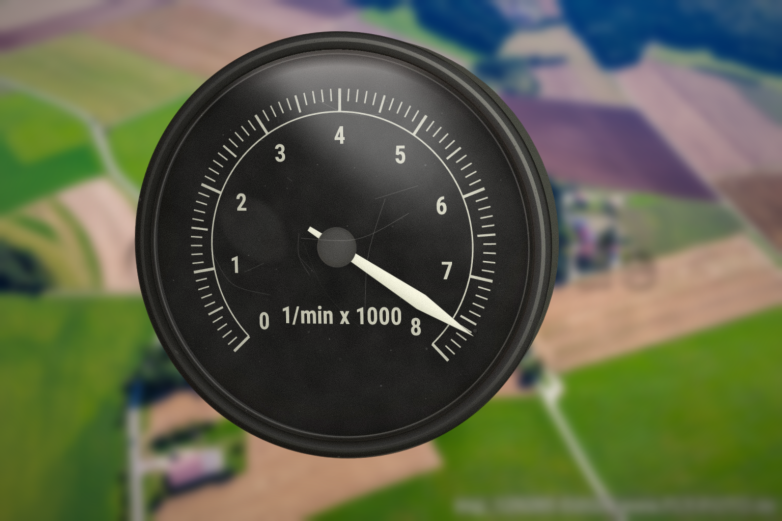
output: 7600 rpm
